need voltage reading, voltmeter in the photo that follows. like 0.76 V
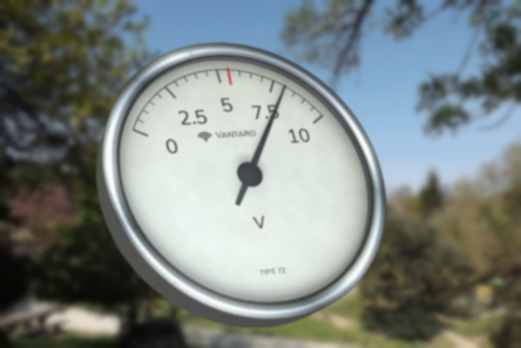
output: 8 V
